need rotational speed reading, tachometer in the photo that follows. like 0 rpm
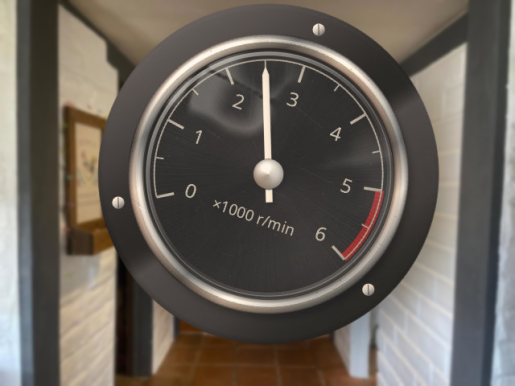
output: 2500 rpm
